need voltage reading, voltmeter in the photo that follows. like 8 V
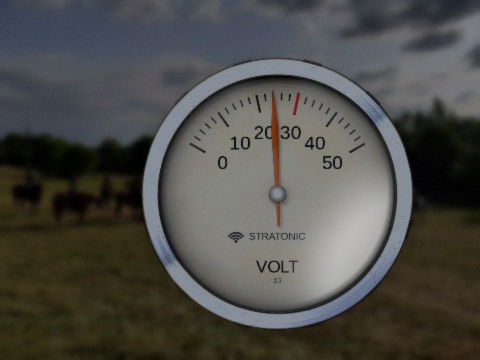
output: 24 V
